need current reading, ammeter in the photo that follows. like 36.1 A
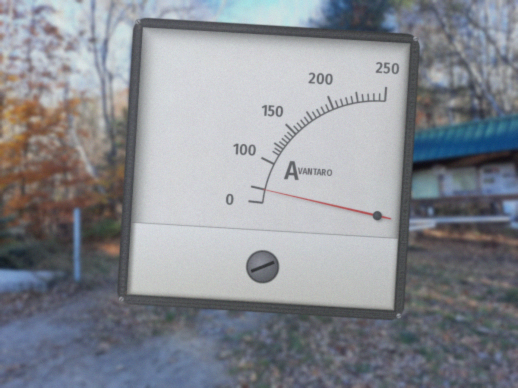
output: 50 A
